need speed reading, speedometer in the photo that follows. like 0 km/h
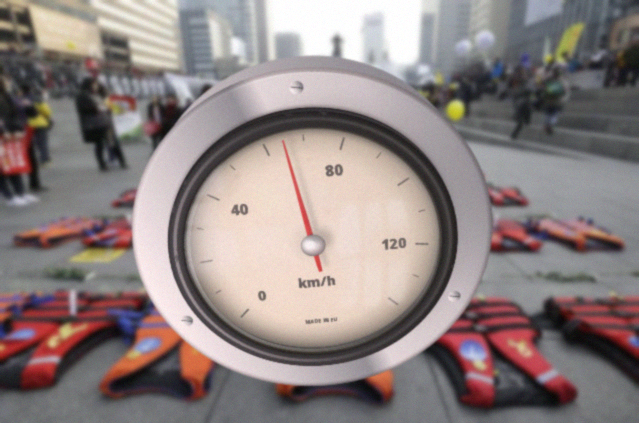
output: 65 km/h
